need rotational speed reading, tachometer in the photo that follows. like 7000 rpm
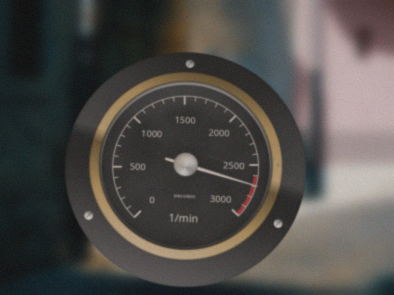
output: 2700 rpm
